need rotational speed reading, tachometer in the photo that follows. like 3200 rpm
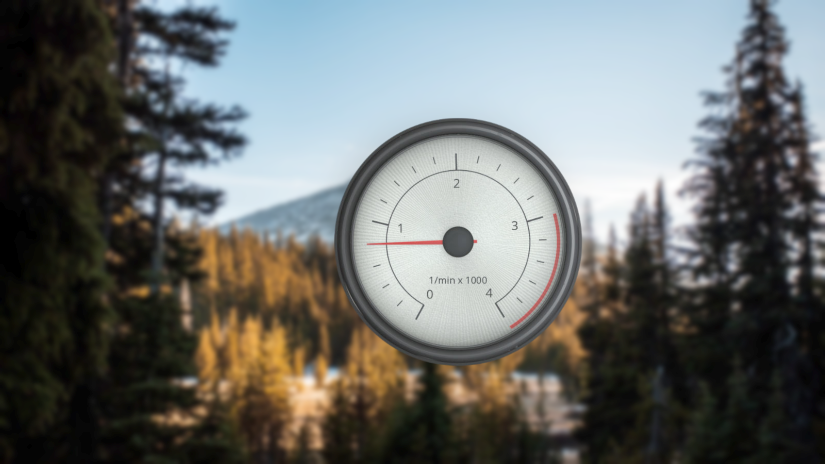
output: 800 rpm
